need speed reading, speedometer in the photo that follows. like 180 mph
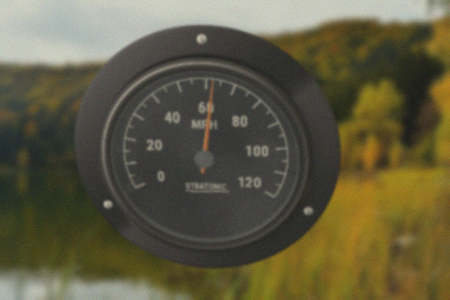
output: 62.5 mph
